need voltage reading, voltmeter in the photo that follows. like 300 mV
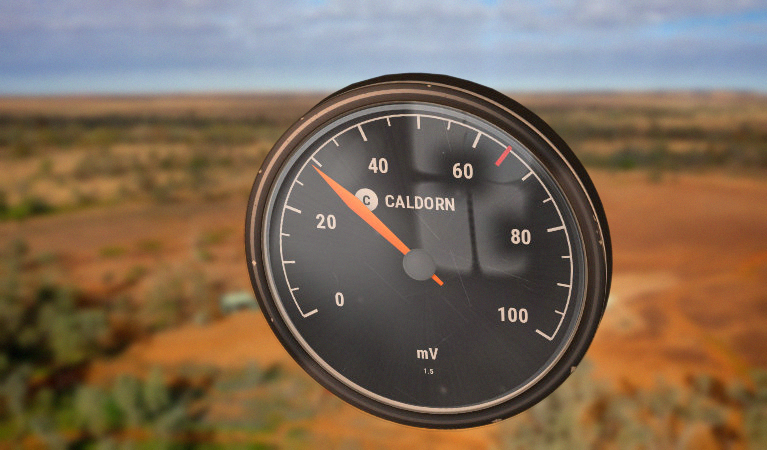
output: 30 mV
